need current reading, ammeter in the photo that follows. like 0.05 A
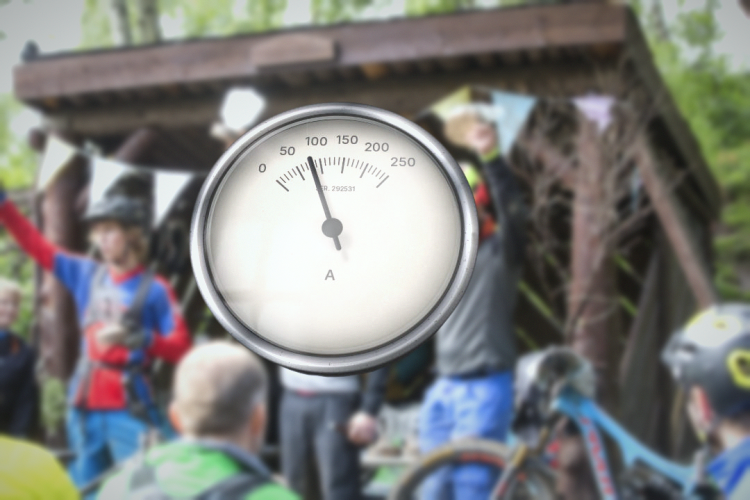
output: 80 A
